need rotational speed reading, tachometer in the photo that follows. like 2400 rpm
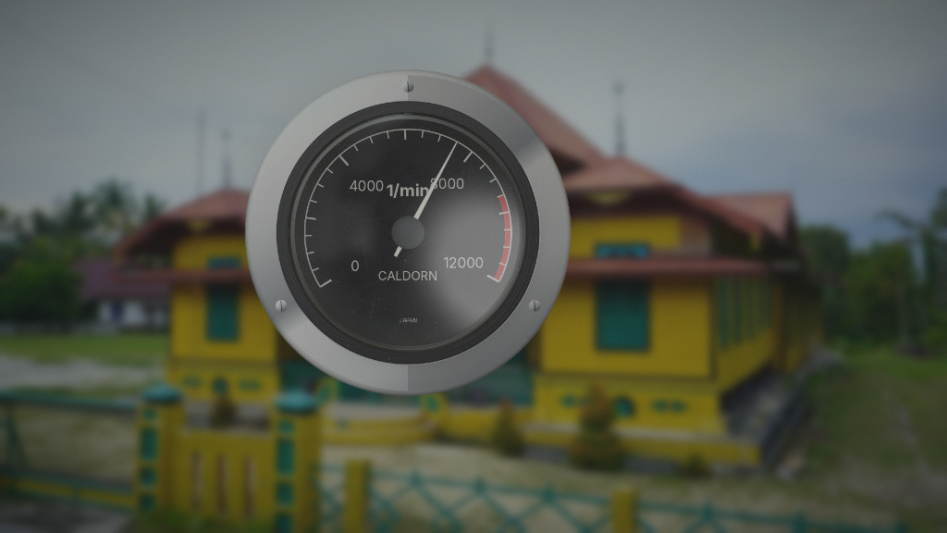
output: 7500 rpm
